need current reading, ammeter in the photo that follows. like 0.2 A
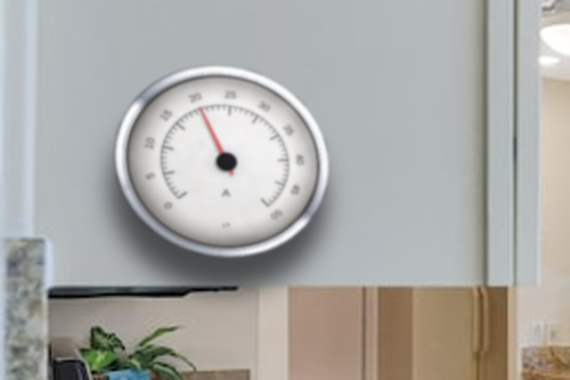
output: 20 A
